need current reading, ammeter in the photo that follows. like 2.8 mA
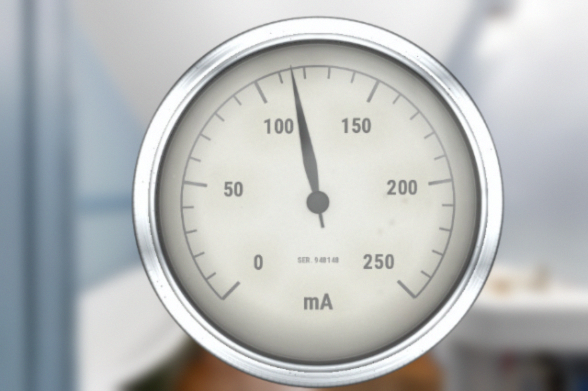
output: 115 mA
